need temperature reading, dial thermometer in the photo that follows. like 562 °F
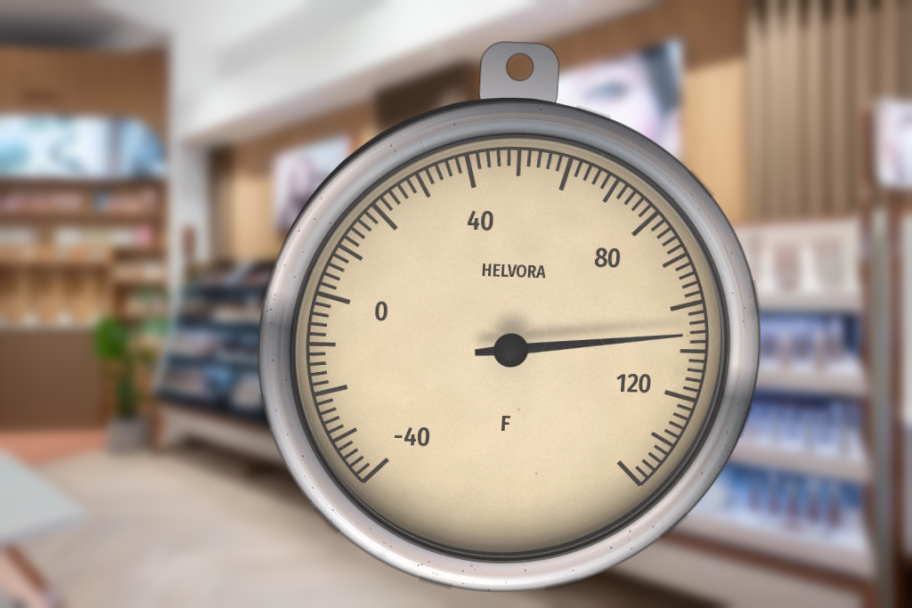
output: 106 °F
